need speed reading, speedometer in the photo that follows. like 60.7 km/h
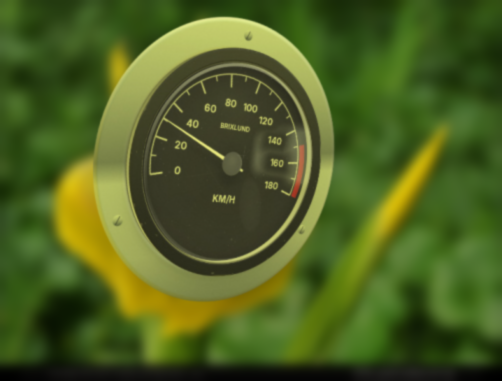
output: 30 km/h
